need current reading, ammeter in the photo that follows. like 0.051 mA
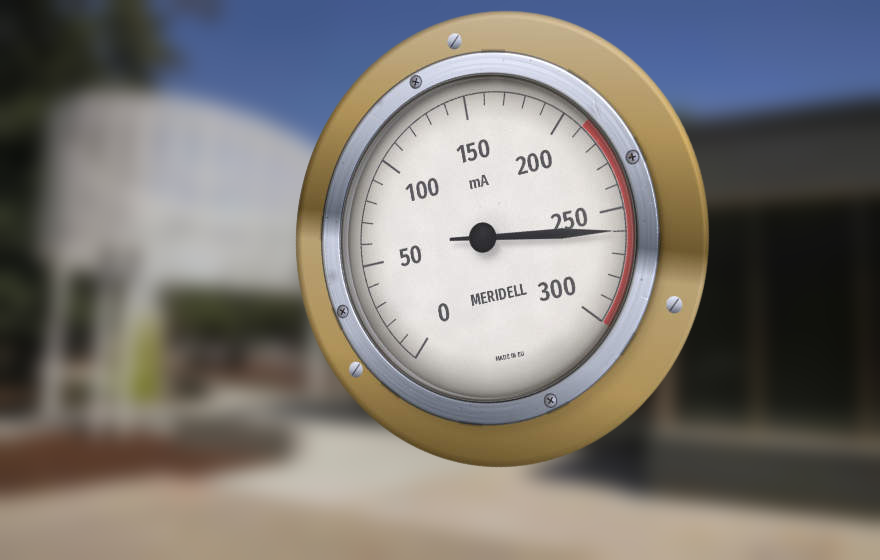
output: 260 mA
